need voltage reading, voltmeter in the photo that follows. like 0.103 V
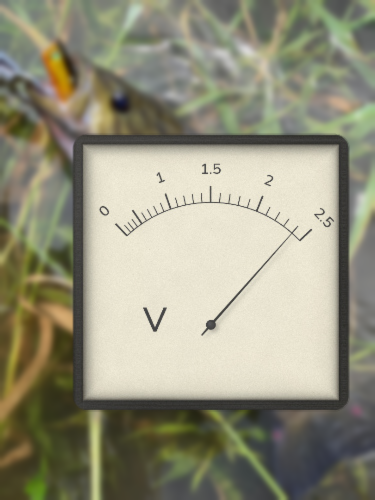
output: 2.4 V
